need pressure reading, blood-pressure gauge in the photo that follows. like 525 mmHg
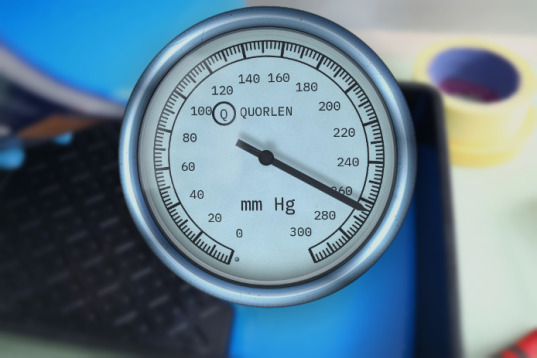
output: 264 mmHg
